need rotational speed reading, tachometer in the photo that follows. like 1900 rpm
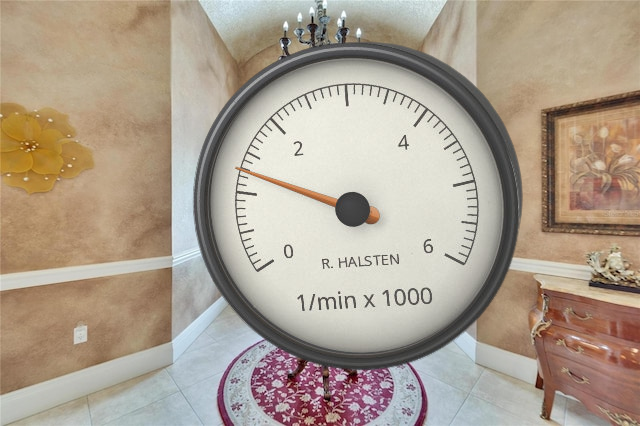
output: 1300 rpm
